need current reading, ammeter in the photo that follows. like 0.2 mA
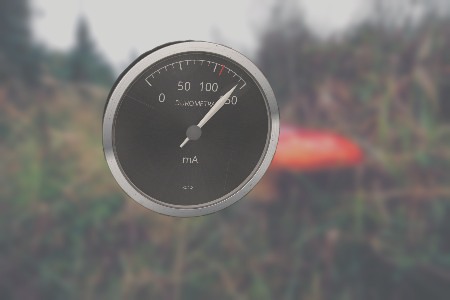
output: 140 mA
